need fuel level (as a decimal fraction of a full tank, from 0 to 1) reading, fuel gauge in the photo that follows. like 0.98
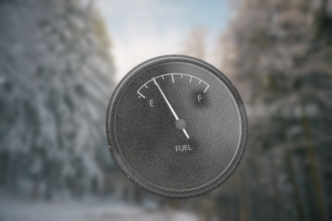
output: 0.25
